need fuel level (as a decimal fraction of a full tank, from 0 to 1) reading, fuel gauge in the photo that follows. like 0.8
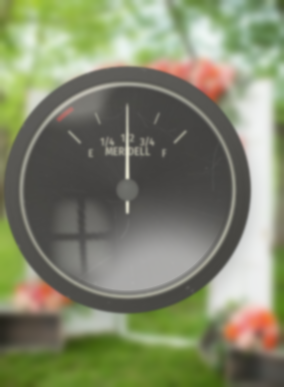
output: 0.5
